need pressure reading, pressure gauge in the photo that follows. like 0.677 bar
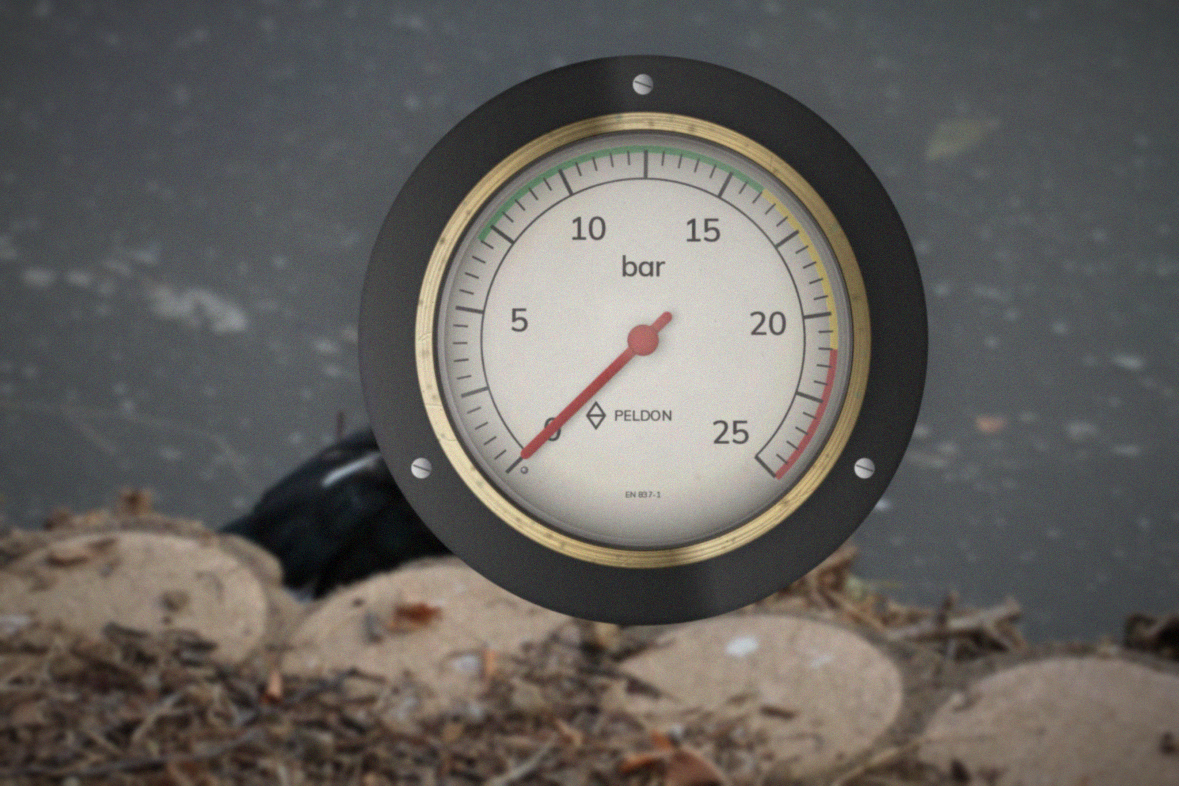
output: 0 bar
